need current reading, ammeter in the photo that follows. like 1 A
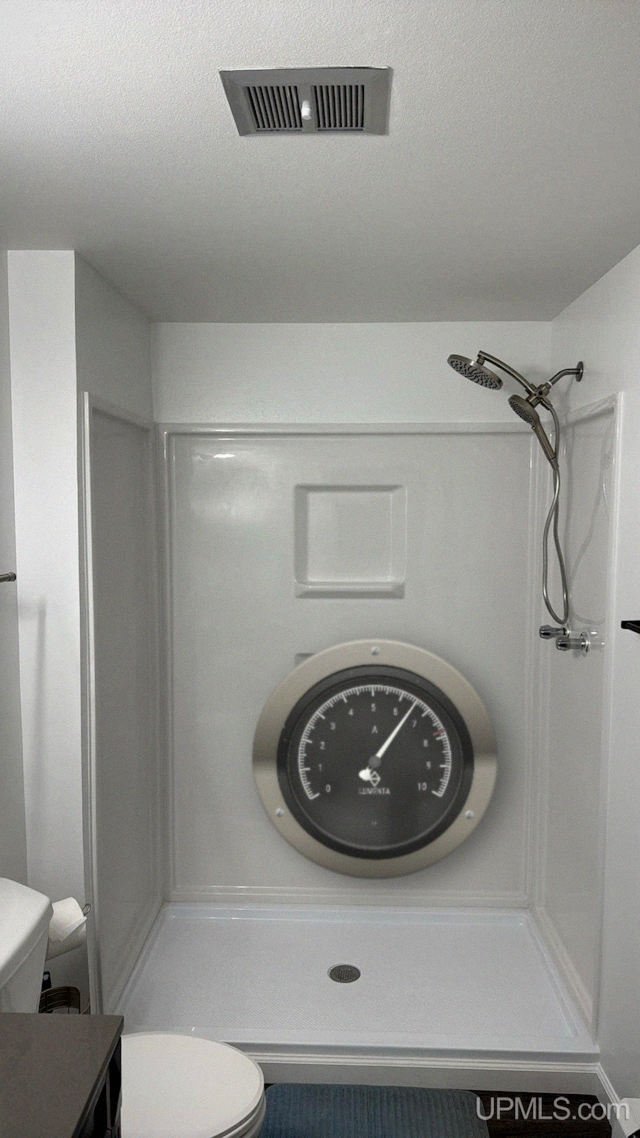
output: 6.5 A
